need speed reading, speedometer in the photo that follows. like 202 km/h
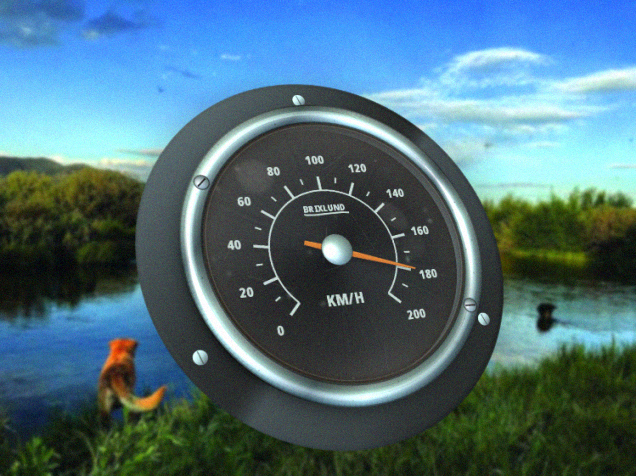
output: 180 km/h
